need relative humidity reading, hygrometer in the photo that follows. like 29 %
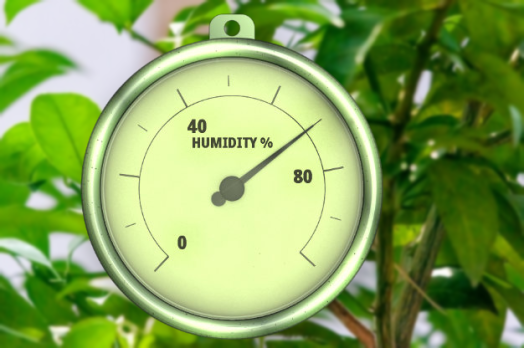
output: 70 %
